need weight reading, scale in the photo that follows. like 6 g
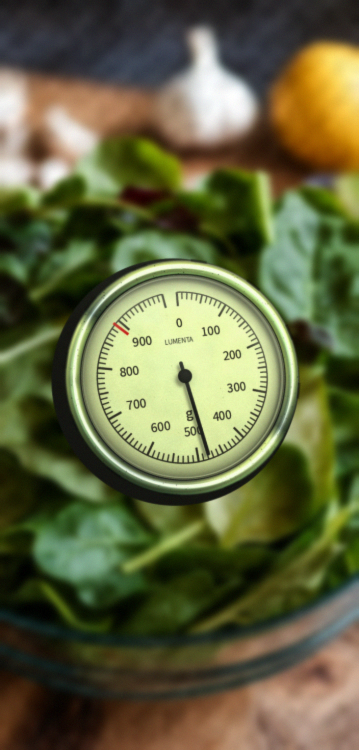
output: 480 g
